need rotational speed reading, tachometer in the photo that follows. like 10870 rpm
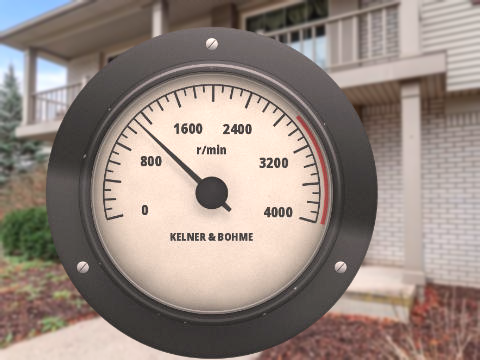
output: 1100 rpm
